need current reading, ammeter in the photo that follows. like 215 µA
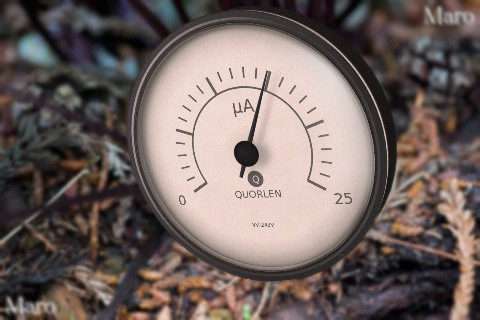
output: 15 µA
